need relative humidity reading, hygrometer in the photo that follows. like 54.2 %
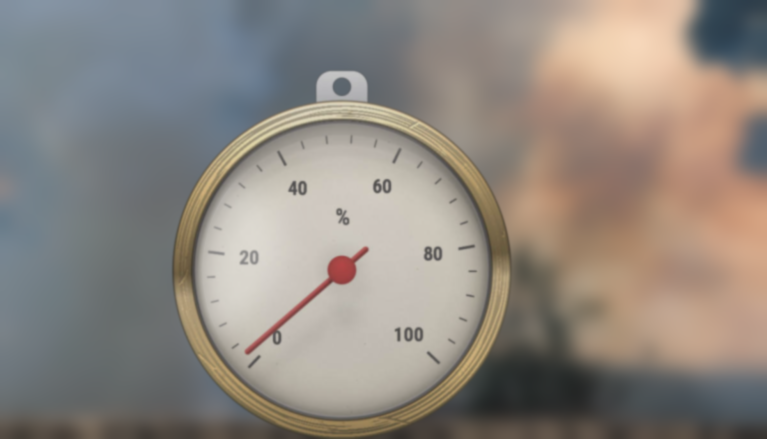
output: 2 %
